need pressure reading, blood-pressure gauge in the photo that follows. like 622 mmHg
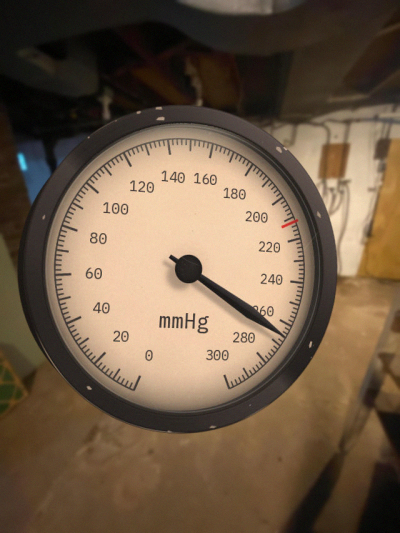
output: 266 mmHg
